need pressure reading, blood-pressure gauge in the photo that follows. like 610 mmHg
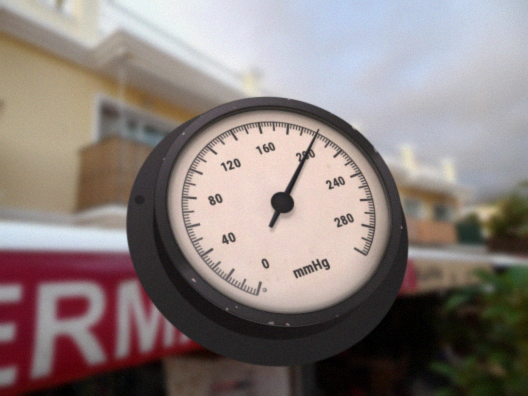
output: 200 mmHg
